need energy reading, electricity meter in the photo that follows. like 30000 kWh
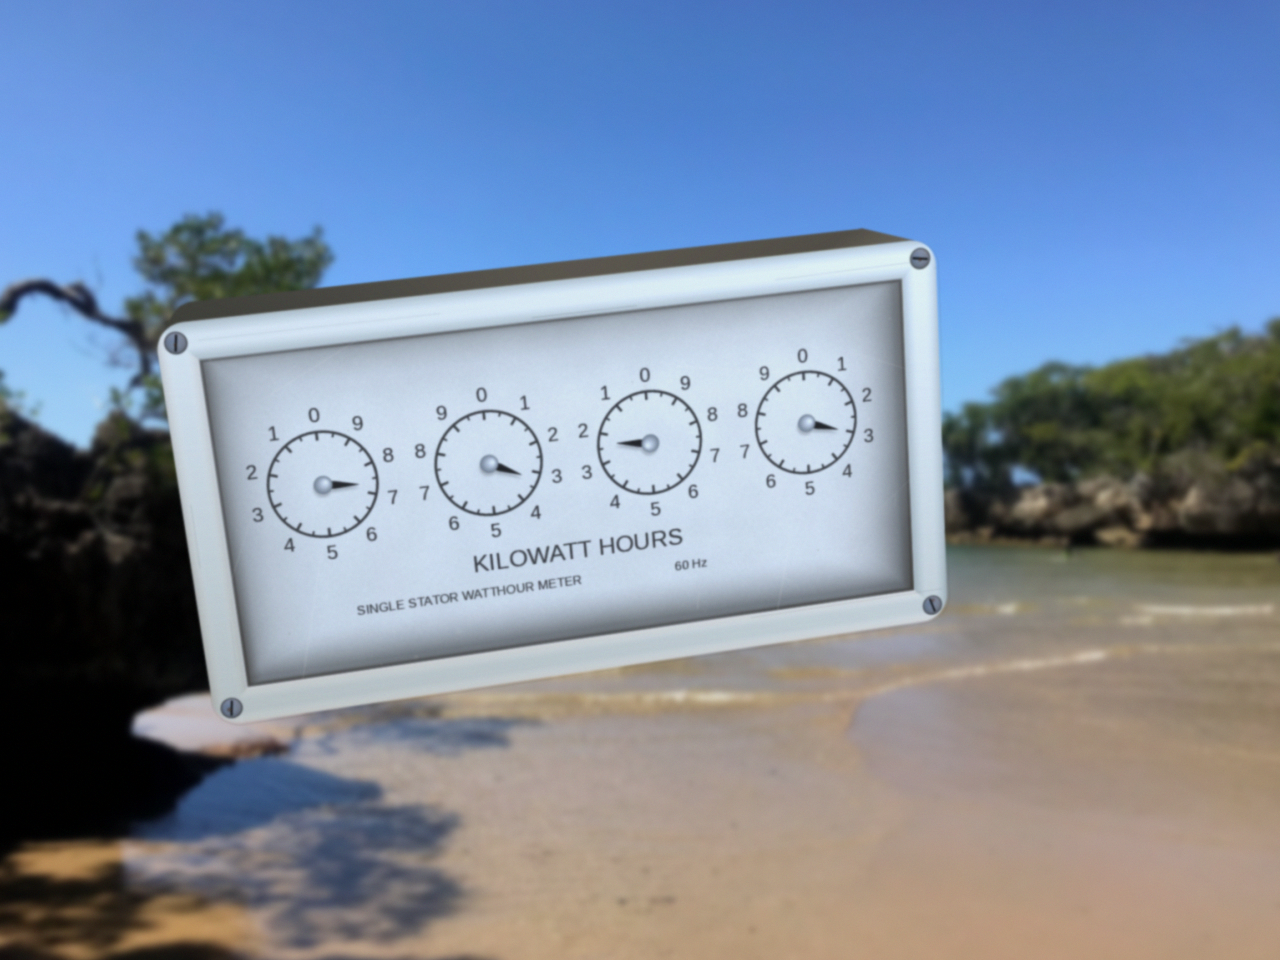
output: 7323 kWh
